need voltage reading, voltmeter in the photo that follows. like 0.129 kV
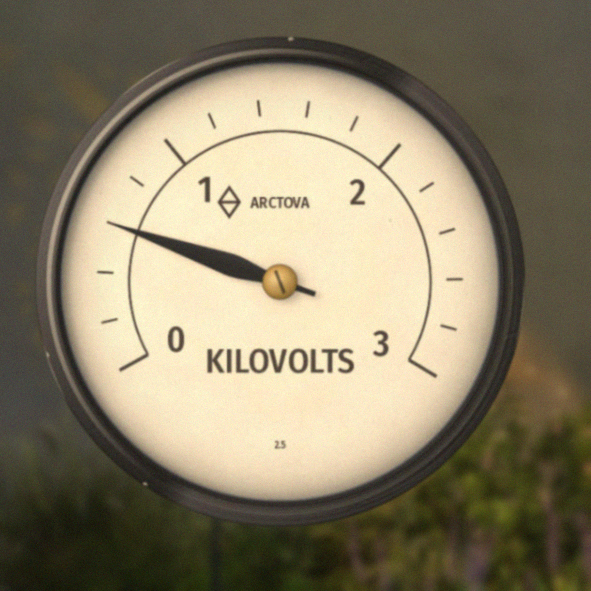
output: 0.6 kV
